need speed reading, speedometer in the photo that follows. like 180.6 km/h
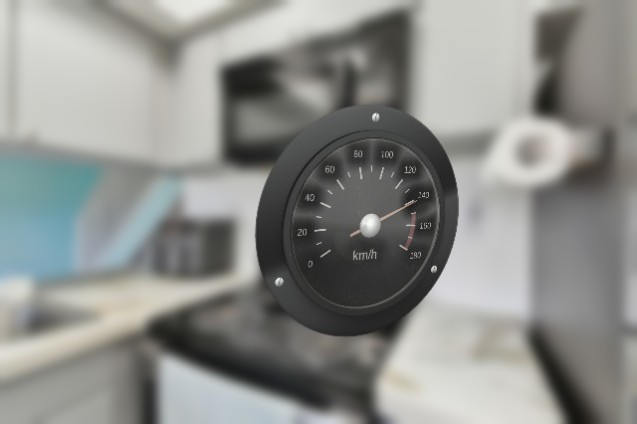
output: 140 km/h
